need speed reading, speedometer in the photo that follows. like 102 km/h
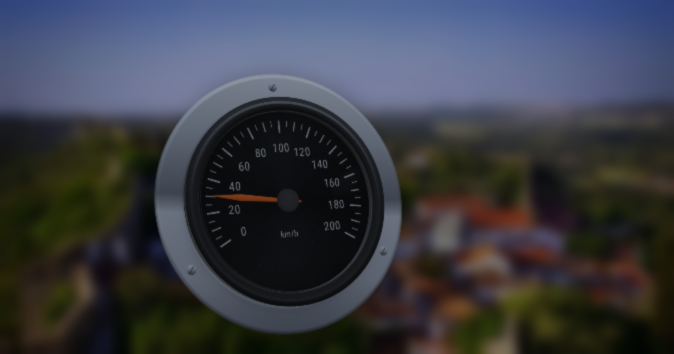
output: 30 km/h
